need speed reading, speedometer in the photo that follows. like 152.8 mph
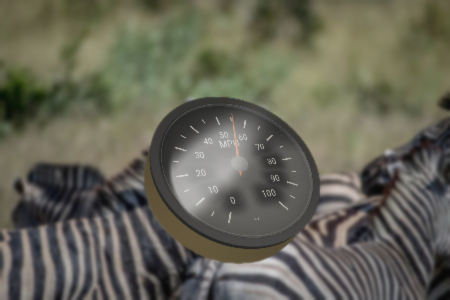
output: 55 mph
